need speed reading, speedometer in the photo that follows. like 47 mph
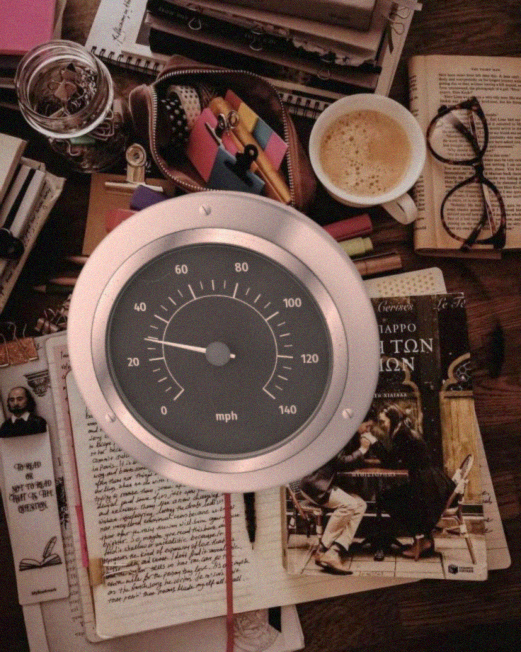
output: 30 mph
